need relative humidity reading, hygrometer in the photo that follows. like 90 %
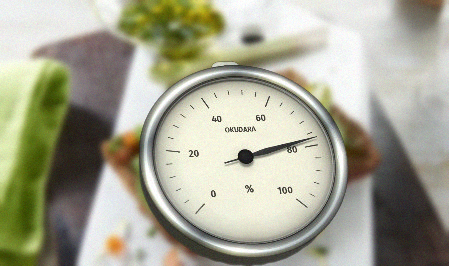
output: 78 %
